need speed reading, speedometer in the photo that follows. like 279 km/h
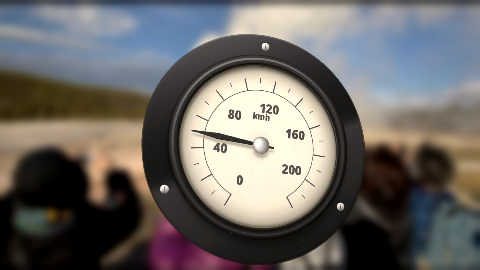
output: 50 km/h
